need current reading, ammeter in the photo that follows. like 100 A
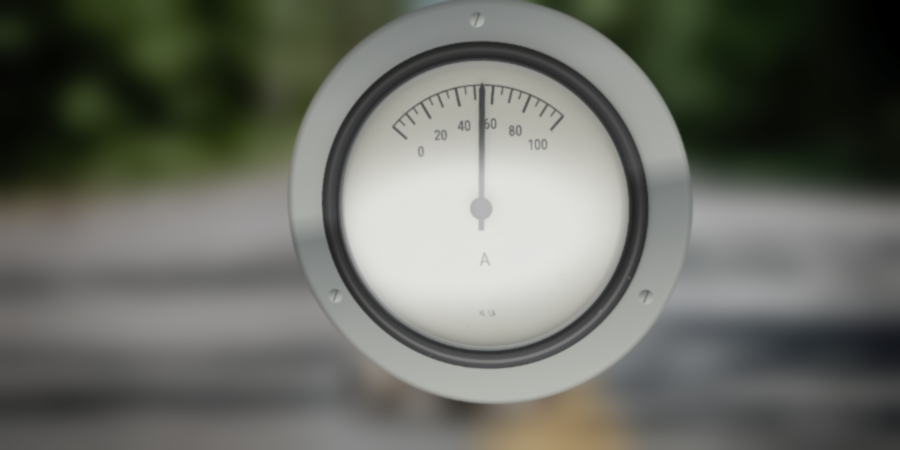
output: 55 A
